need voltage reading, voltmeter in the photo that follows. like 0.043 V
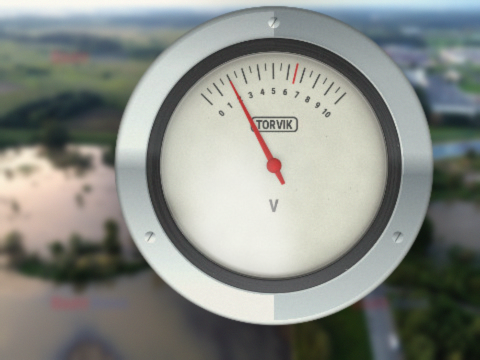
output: 2 V
